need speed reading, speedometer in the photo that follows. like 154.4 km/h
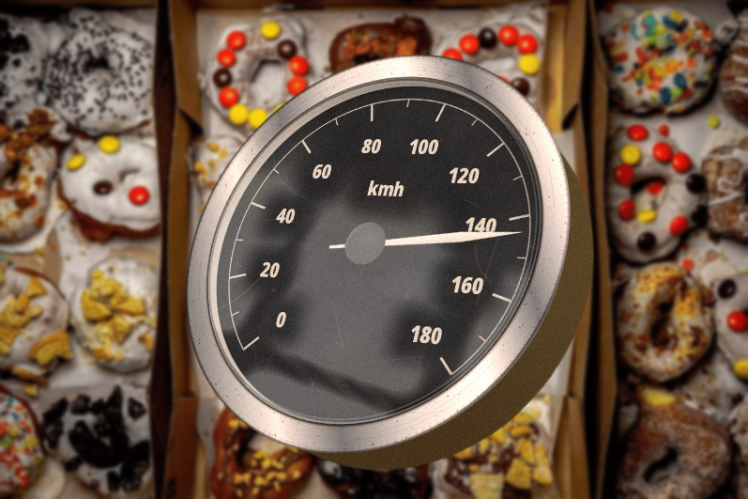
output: 145 km/h
